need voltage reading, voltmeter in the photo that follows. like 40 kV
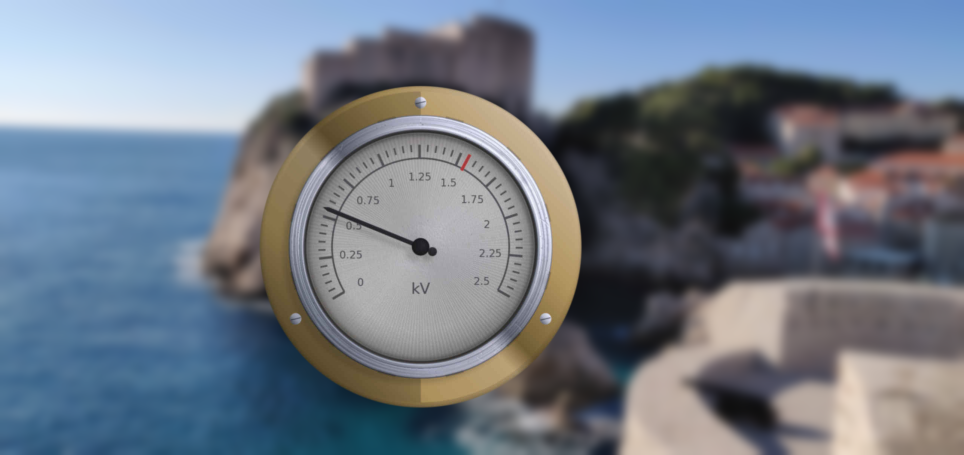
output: 0.55 kV
